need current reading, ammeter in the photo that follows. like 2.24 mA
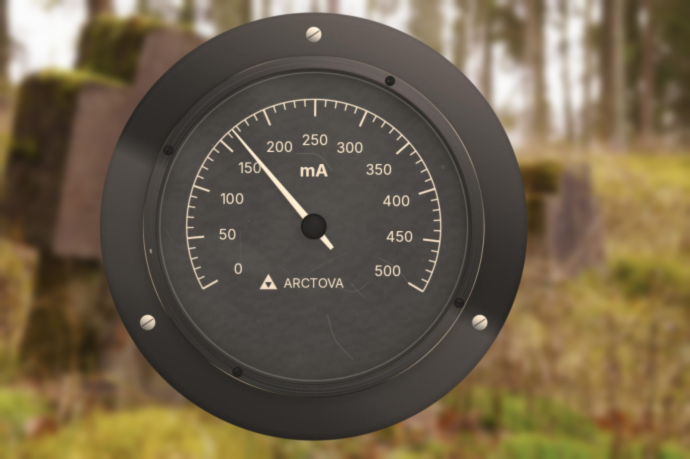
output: 165 mA
